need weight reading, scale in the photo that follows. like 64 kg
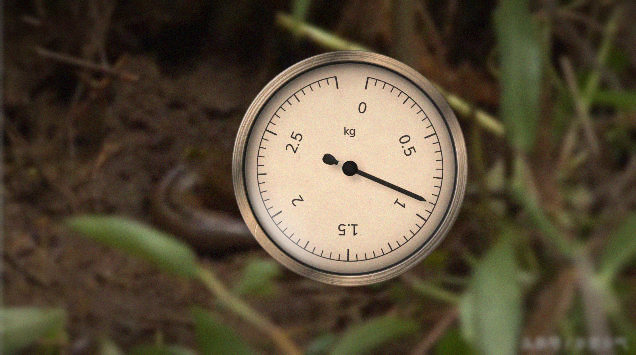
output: 0.9 kg
